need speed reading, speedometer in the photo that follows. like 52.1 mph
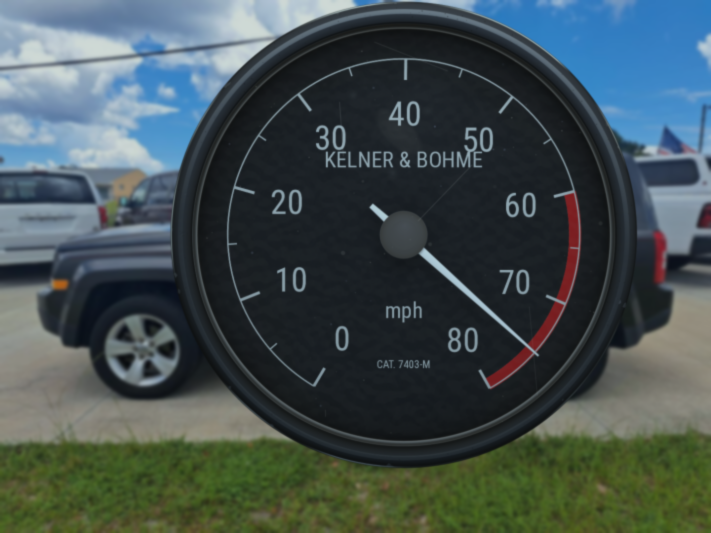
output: 75 mph
